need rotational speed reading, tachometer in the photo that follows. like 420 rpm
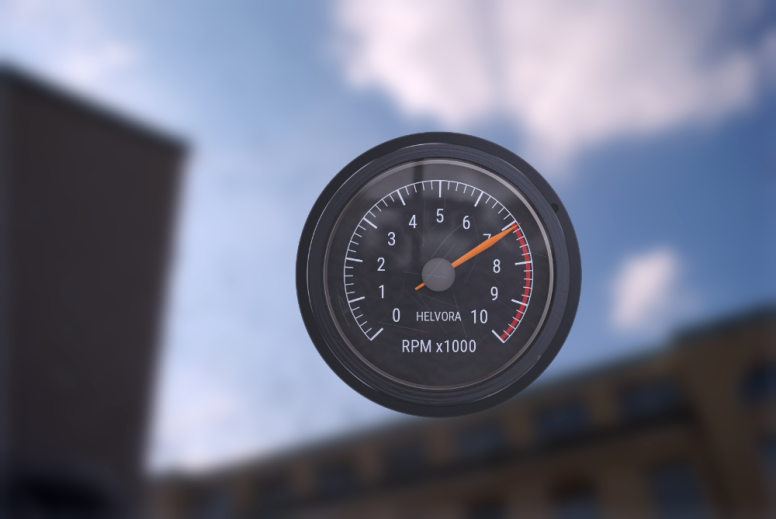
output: 7100 rpm
